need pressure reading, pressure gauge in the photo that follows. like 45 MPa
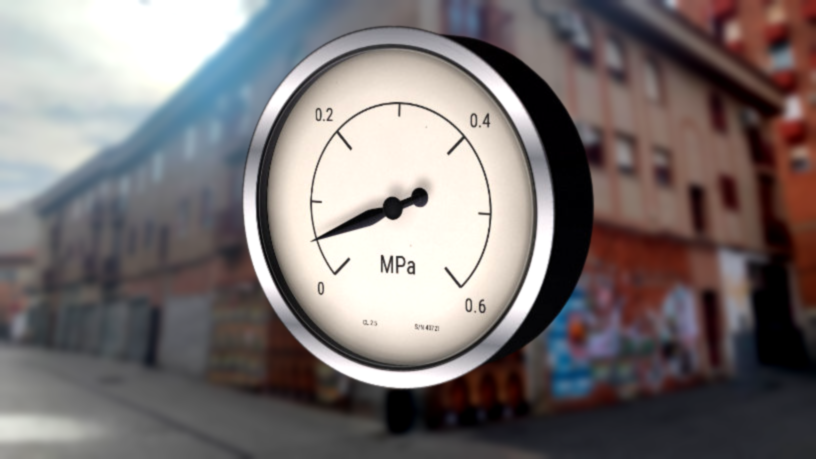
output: 0.05 MPa
